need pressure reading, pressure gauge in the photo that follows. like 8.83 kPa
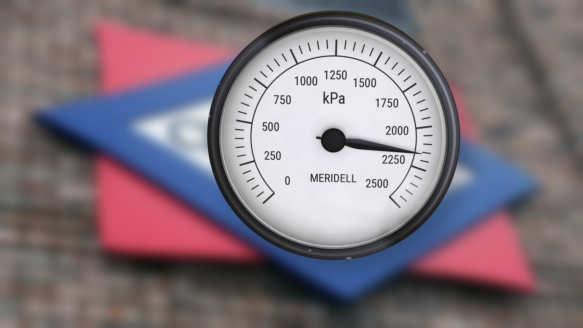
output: 2150 kPa
